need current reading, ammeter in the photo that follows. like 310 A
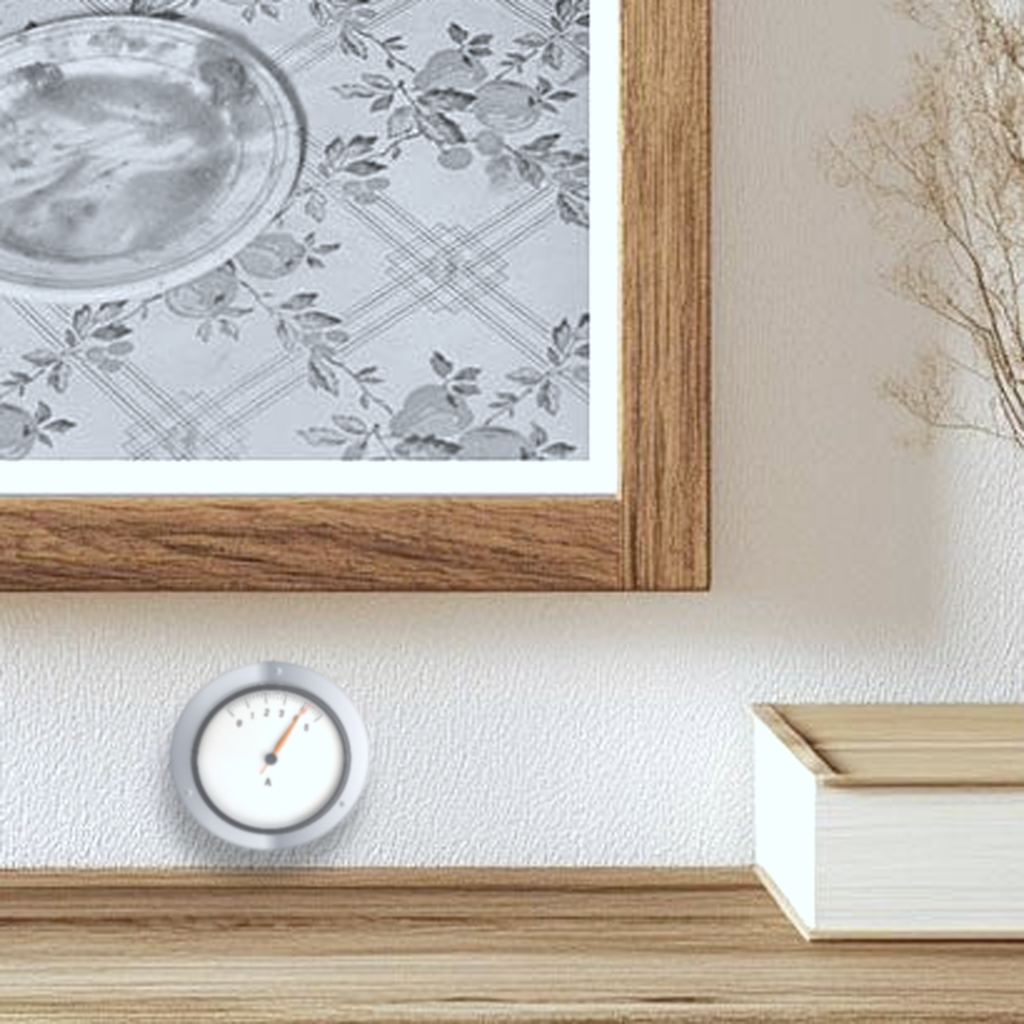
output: 4 A
